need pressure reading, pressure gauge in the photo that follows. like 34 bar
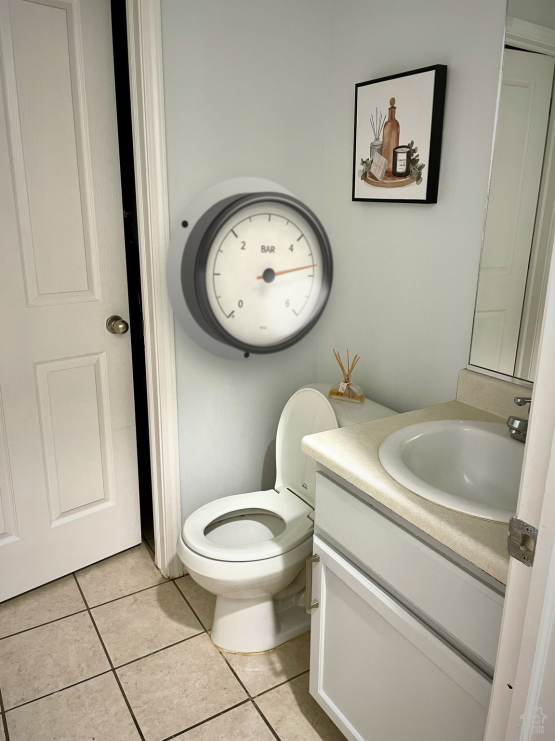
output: 4.75 bar
